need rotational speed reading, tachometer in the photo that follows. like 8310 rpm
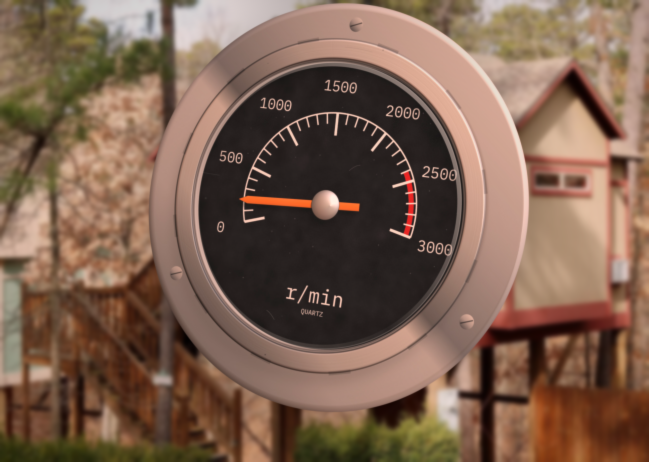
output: 200 rpm
